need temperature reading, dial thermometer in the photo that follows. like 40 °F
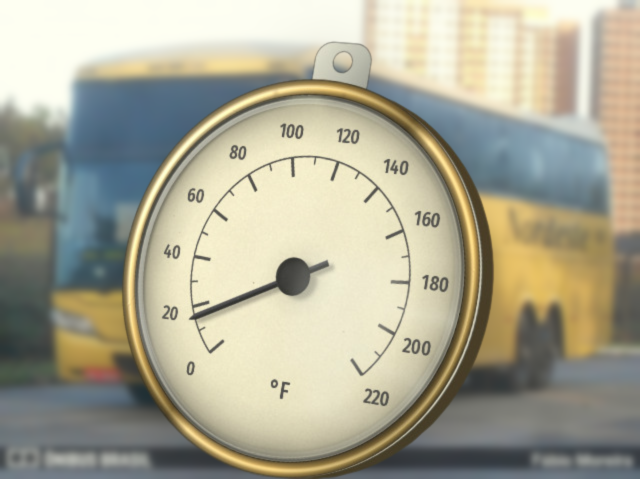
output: 15 °F
